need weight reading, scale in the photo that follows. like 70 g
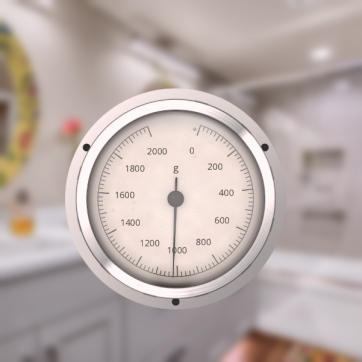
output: 1020 g
